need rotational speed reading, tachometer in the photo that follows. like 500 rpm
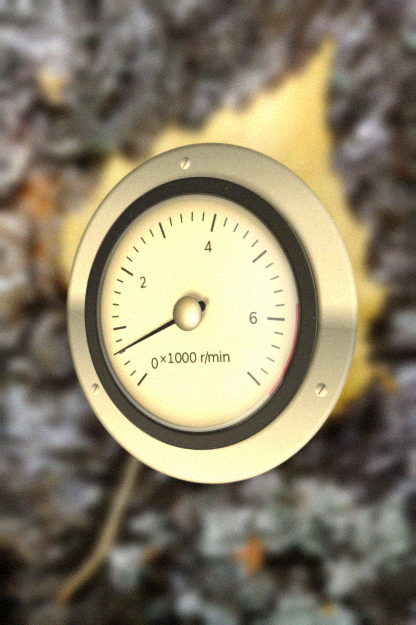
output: 600 rpm
